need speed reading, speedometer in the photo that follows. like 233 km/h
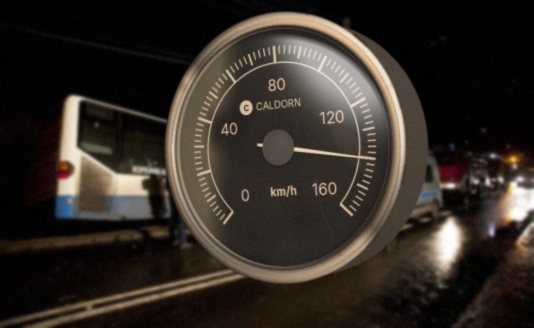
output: 140 km/h
